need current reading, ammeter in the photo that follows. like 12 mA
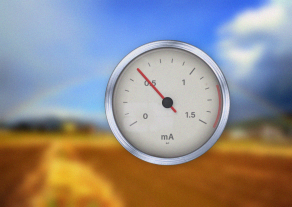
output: 0.5 mA
